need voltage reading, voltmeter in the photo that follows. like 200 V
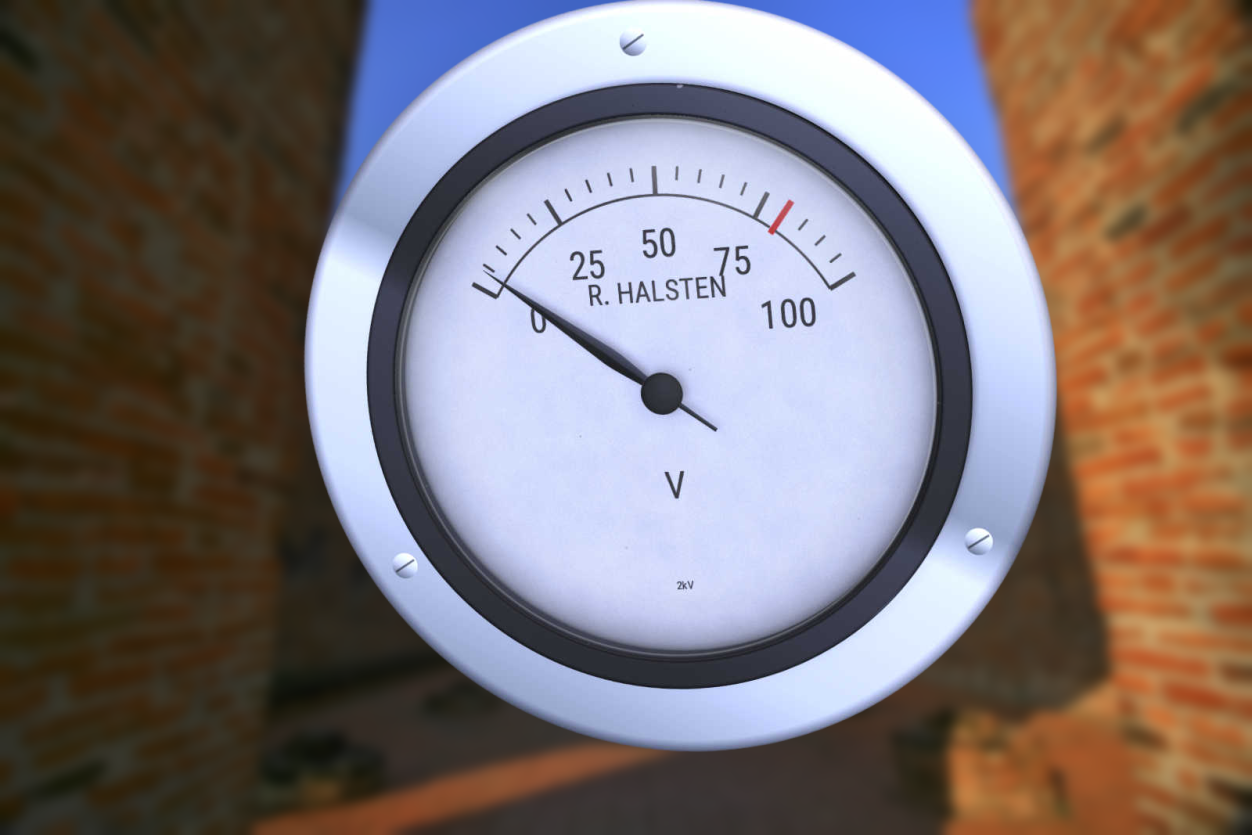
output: 5 V
